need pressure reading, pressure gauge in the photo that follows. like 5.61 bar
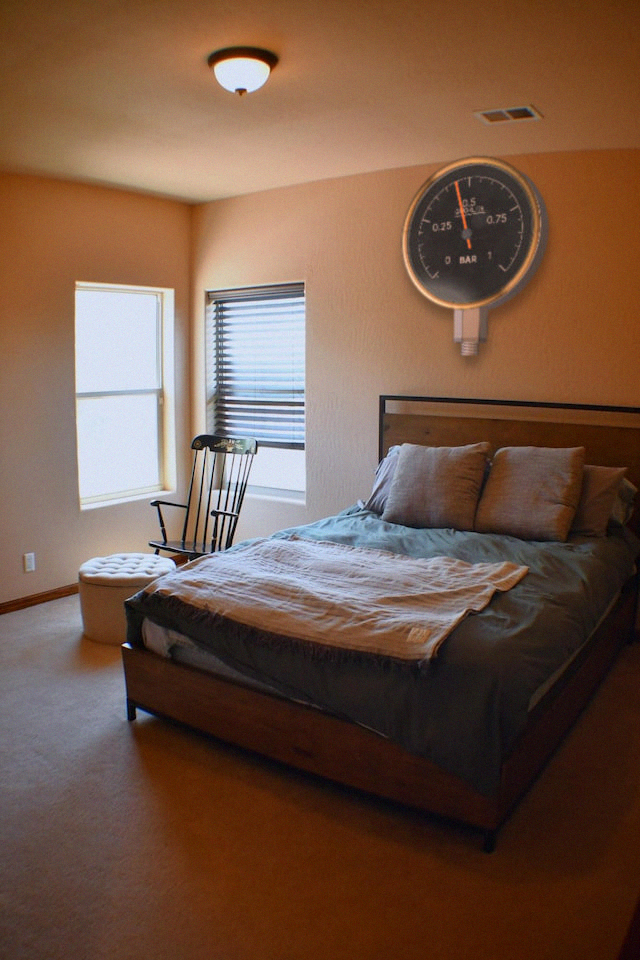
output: 0.45 bar
